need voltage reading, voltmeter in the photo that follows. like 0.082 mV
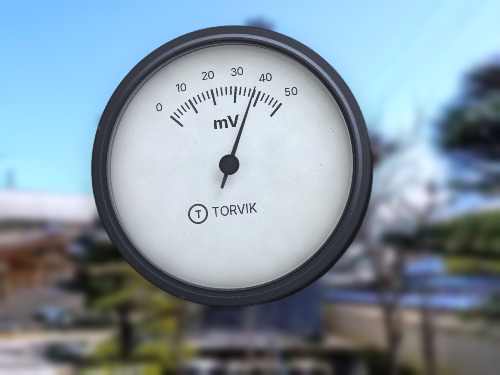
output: 38 mV
